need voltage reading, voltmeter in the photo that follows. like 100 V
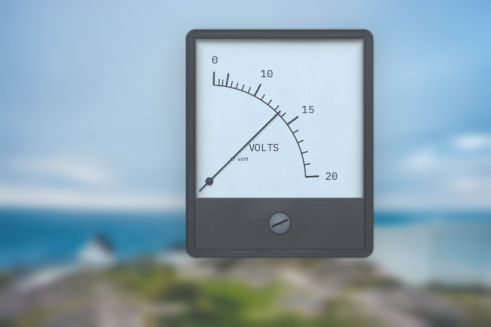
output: 13.5 V
